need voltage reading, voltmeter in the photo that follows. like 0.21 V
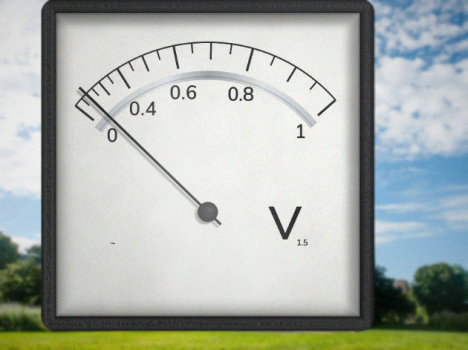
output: 0.2 V
